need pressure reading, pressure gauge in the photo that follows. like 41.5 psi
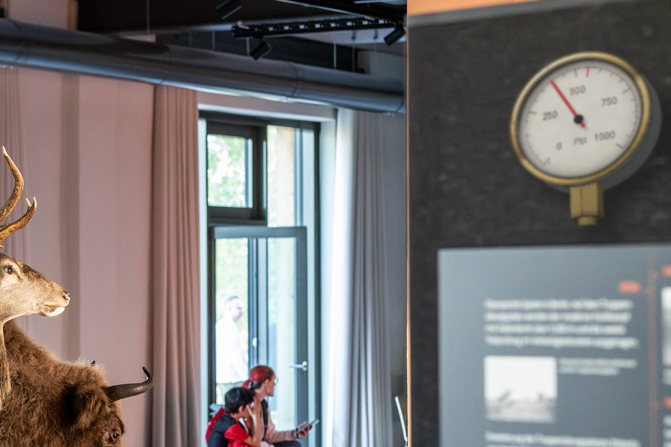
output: 400 psi
